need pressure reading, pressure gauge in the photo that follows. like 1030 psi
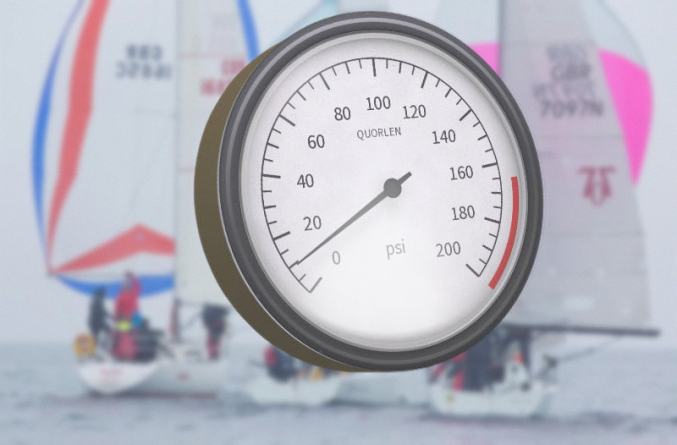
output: 10 psi
